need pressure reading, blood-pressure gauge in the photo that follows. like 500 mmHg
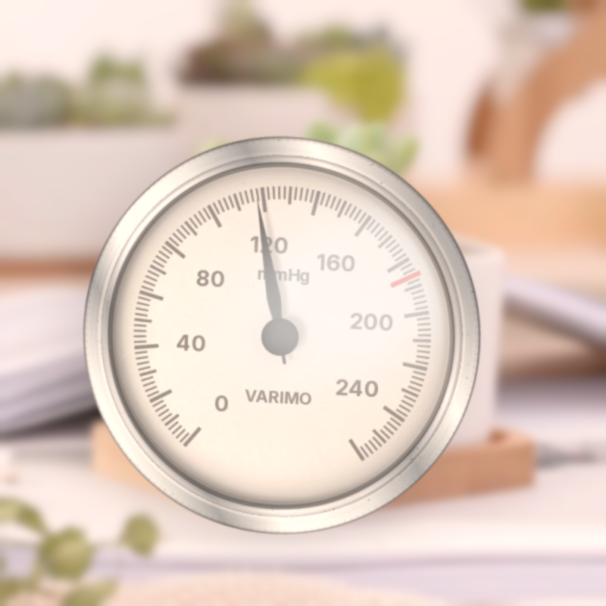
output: 118 mmHg
